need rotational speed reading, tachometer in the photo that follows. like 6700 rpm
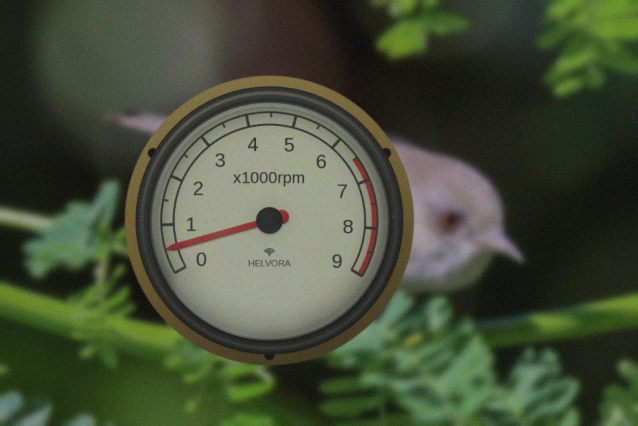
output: 500 rpm
